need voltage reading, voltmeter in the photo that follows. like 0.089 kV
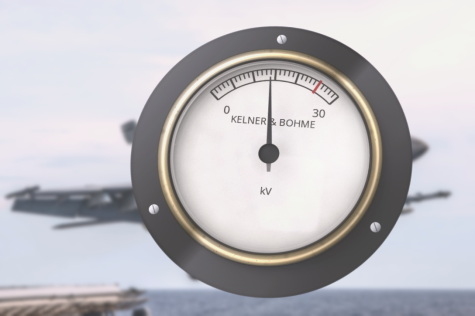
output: 14 kV
